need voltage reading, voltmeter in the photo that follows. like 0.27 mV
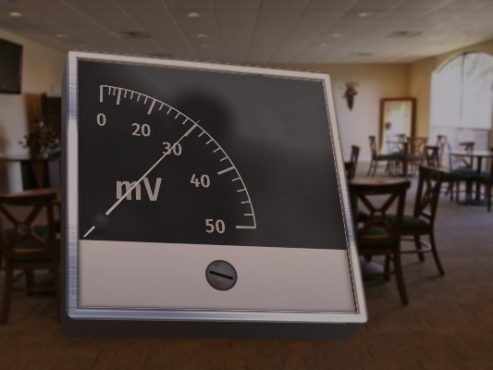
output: 30 mV
